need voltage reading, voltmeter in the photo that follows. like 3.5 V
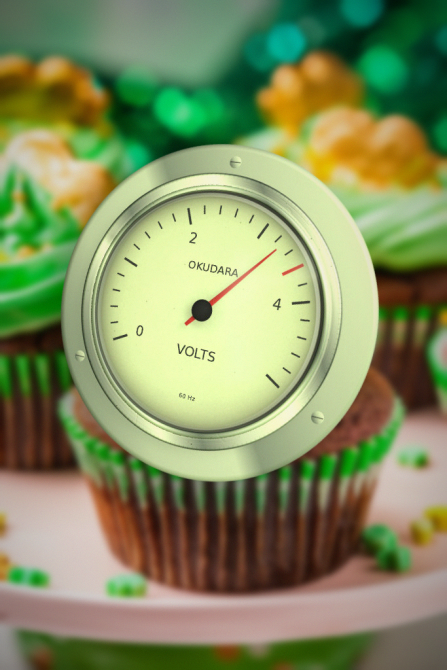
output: 3.3 V
